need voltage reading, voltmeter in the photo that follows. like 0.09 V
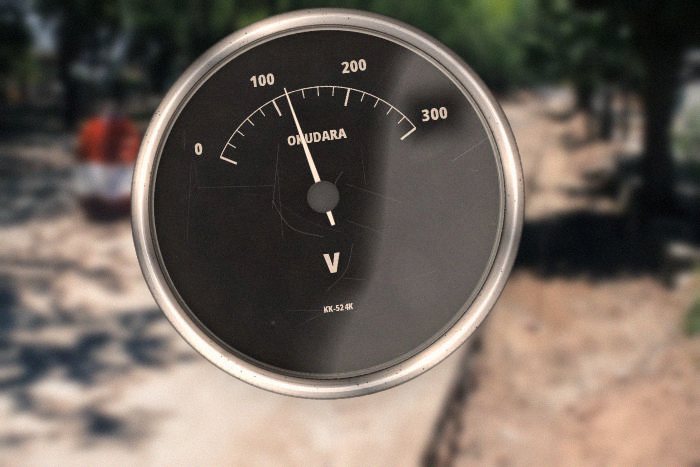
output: 120 V
